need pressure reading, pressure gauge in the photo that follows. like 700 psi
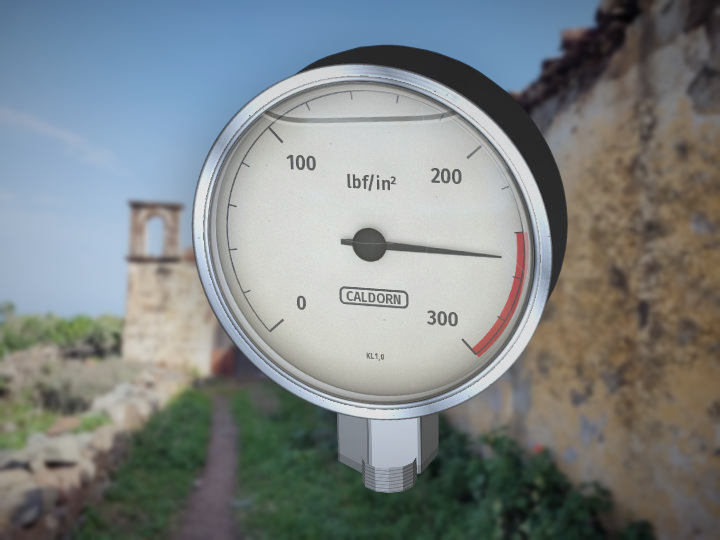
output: 250 psi
